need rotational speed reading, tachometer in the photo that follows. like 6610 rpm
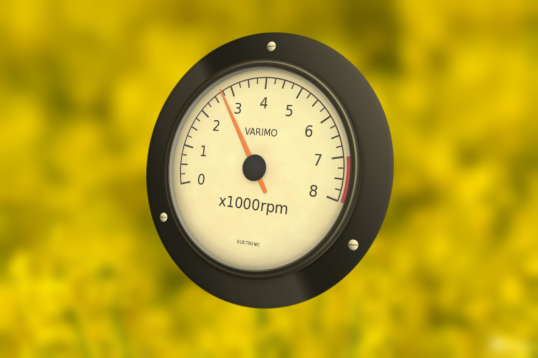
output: 2750 rpm
